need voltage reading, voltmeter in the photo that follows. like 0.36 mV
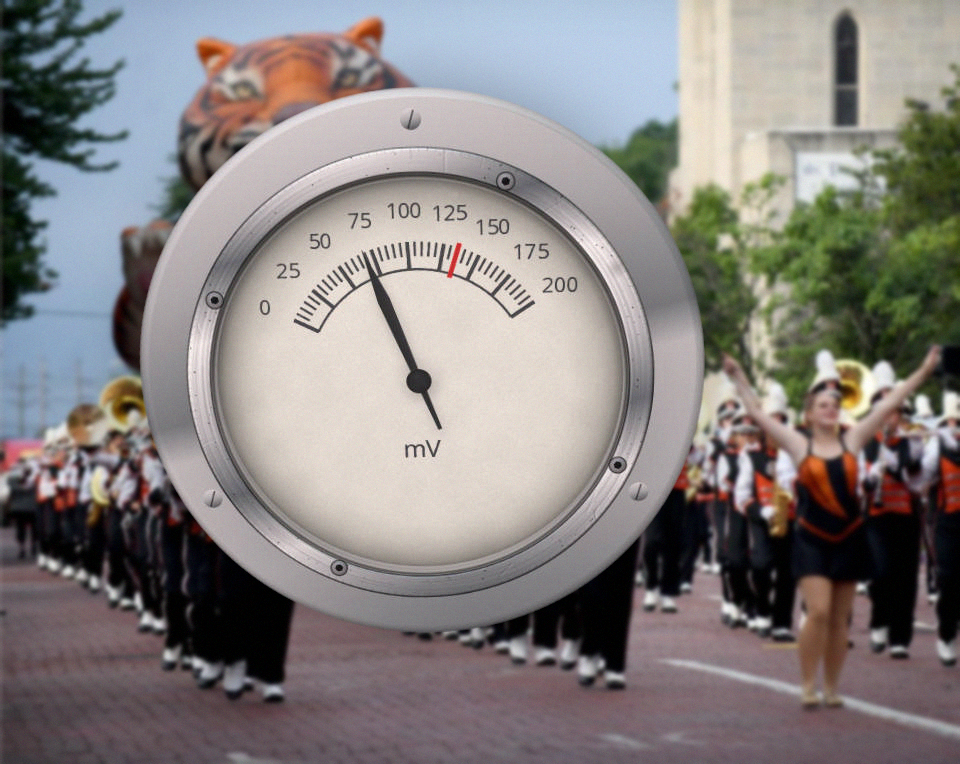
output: 70 mV
